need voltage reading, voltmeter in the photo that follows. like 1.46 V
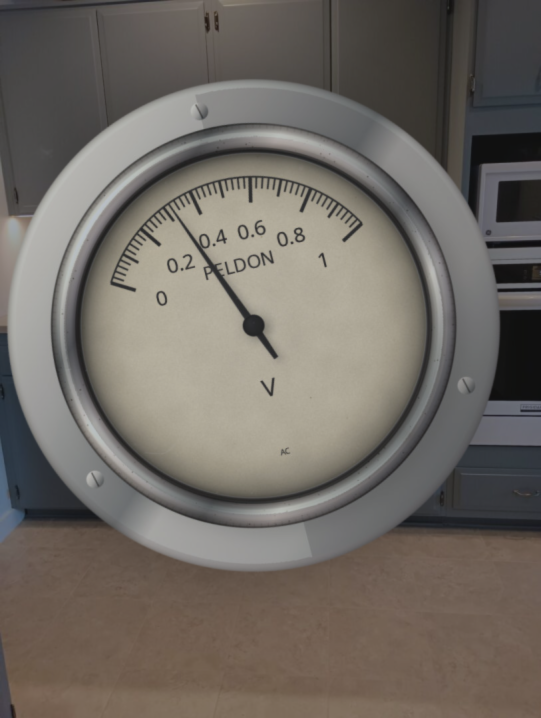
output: 0.32 V
